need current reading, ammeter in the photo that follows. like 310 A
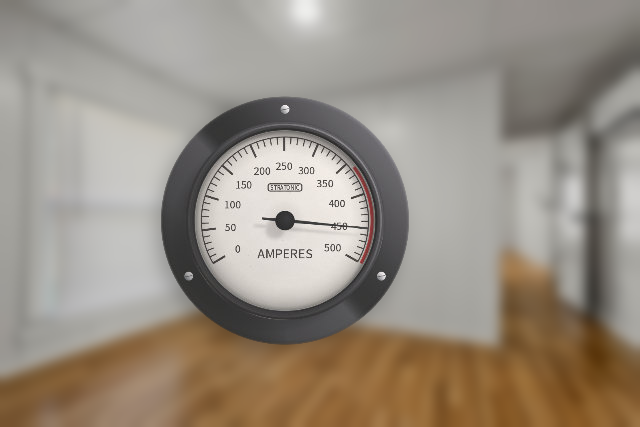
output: 450 A
